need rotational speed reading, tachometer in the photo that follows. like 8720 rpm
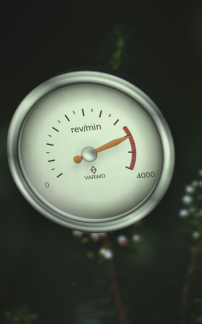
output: 3200 rpm
